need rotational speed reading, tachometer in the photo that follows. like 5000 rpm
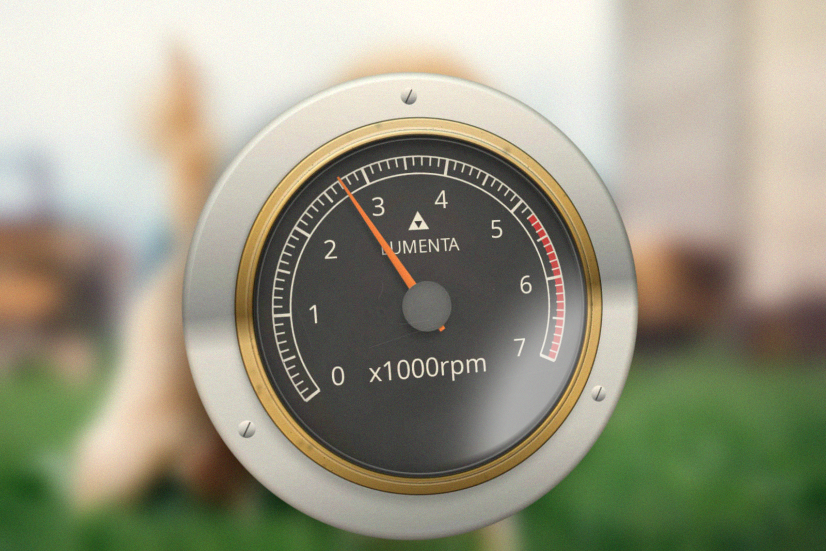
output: 2700 rpm
